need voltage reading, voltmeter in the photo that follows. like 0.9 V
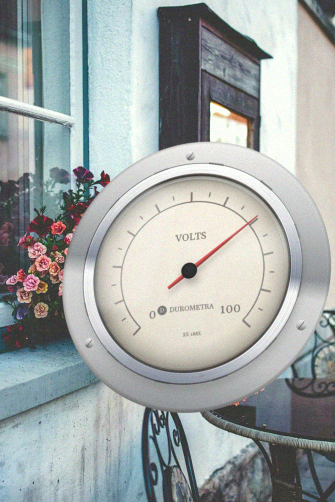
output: 70 V
